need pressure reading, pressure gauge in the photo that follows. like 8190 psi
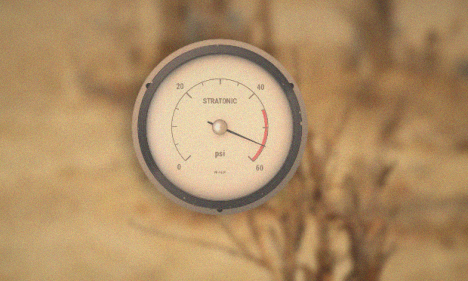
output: 55 psi
